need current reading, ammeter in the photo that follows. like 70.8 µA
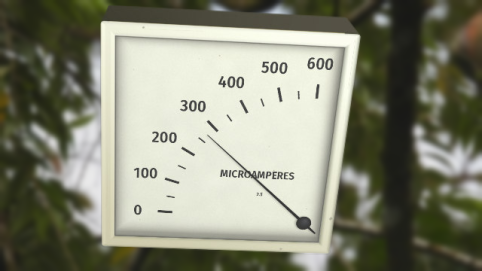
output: 275 µA
